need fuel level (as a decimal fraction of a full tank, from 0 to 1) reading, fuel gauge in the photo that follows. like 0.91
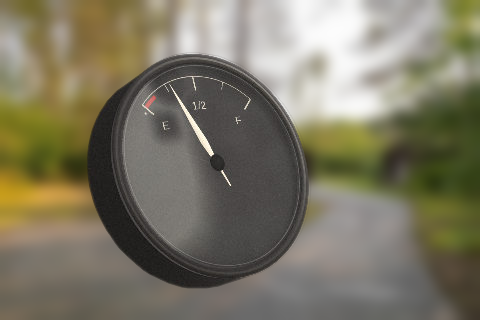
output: 0.25
